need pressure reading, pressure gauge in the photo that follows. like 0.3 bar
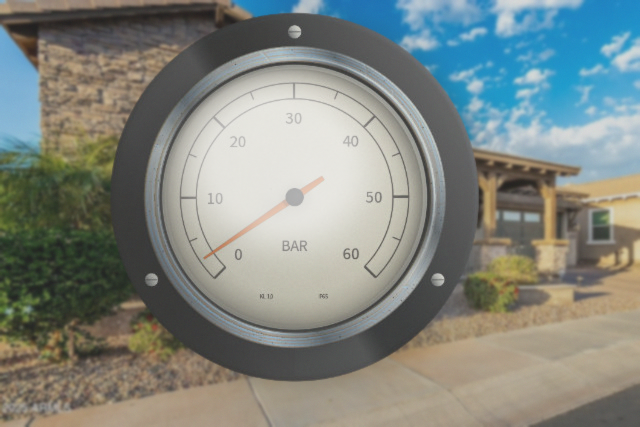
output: 2.5 bar
